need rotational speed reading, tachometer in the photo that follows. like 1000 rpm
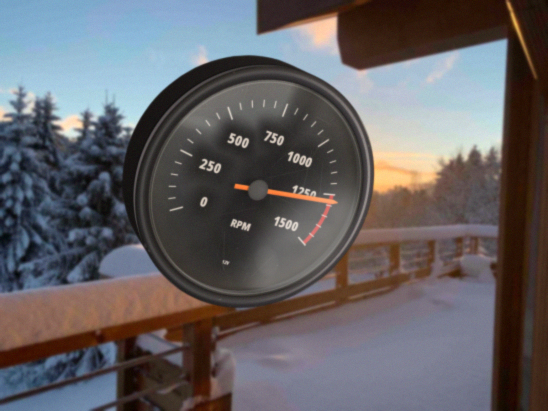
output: 1275 rpm
